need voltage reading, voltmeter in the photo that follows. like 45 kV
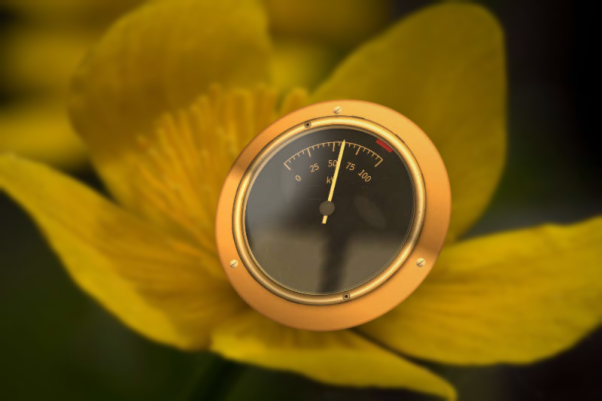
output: 60 kV
